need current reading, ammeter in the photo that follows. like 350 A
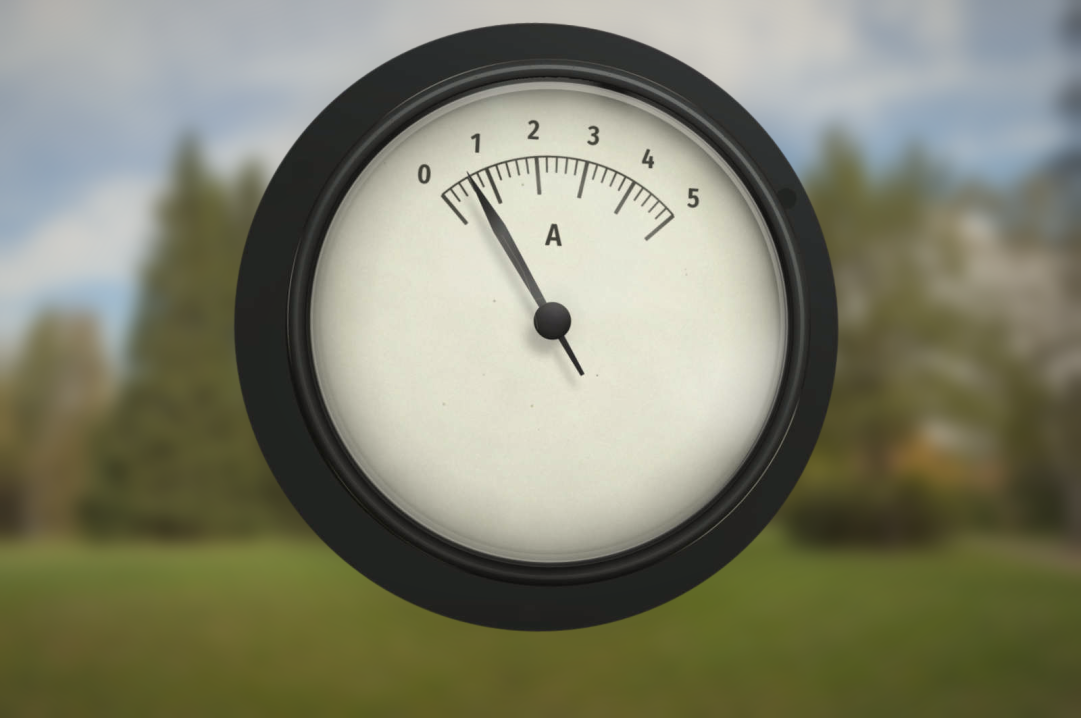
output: 0.6 A
